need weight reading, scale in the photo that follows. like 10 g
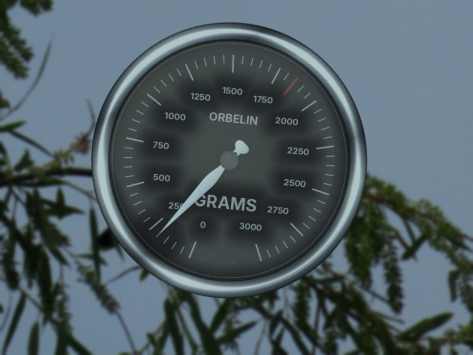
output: 200 g
